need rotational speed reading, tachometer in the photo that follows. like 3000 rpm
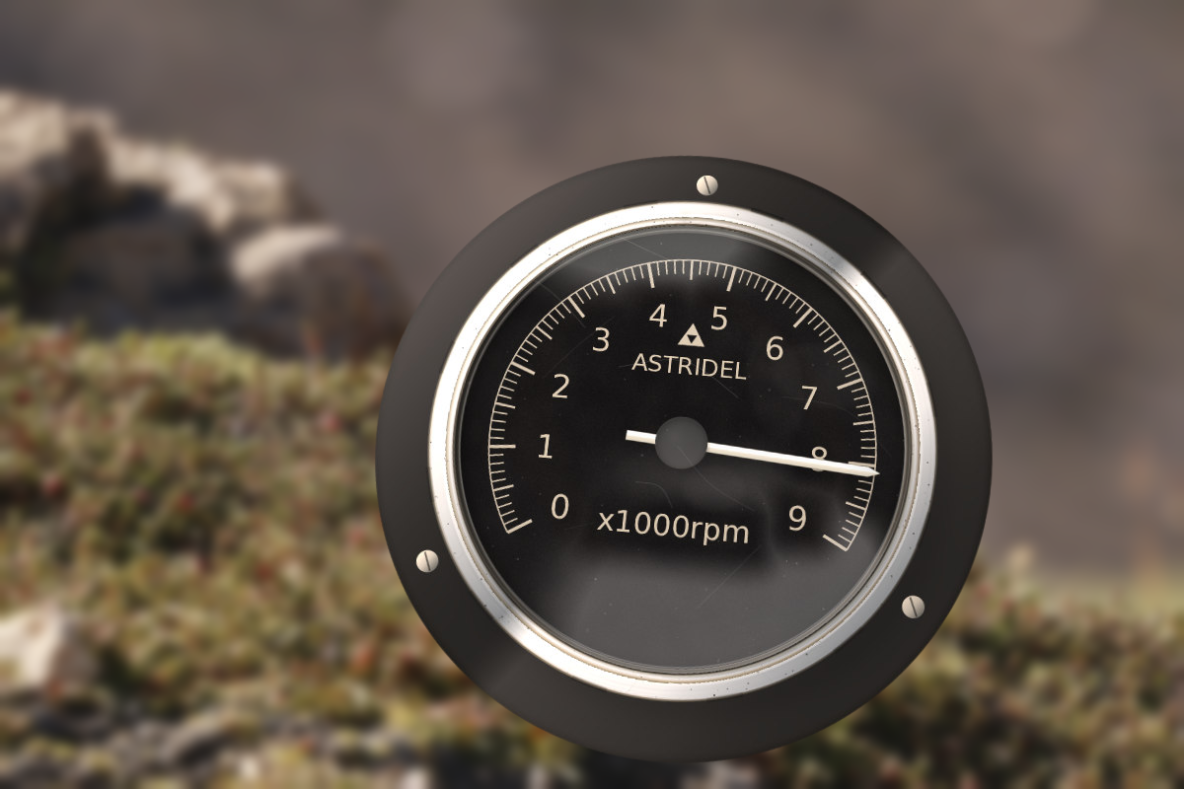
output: 8100 rpm
